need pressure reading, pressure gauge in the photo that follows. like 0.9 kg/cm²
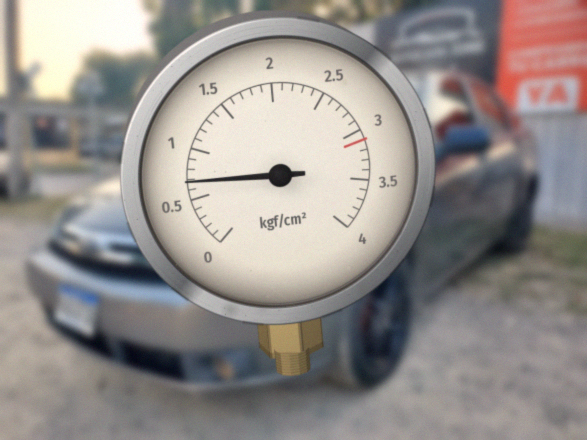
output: 0.7 kg/cm²
